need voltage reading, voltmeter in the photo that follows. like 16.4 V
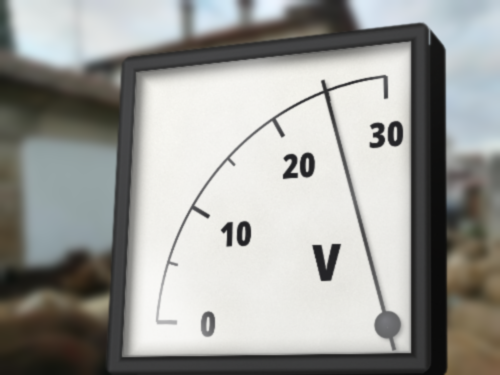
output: 25 V
